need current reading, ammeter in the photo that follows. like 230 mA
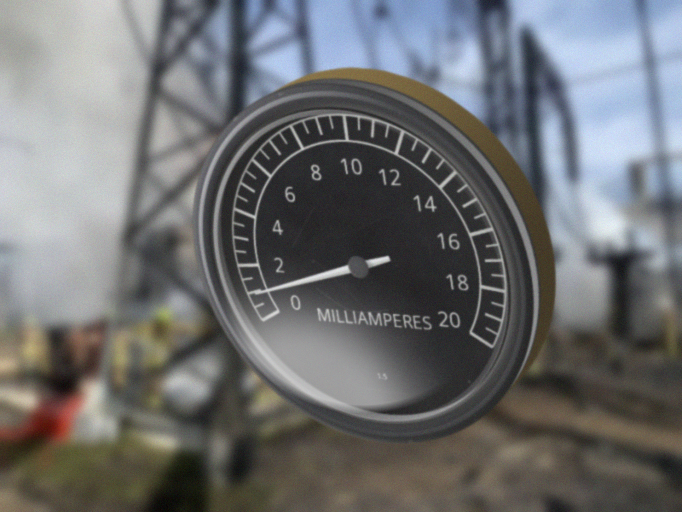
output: 1 mA
